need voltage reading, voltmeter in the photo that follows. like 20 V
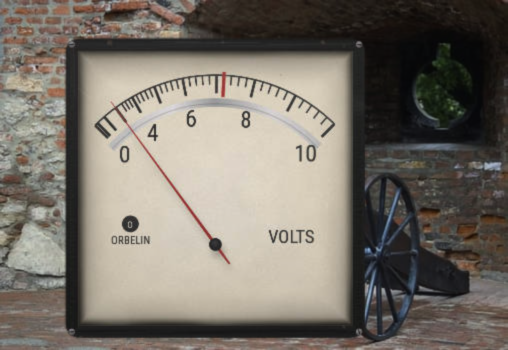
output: 3 V
